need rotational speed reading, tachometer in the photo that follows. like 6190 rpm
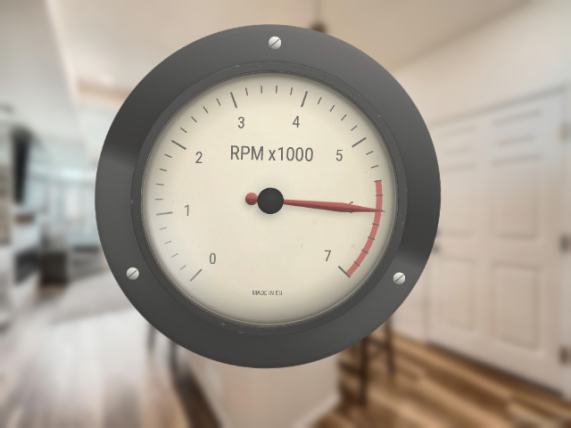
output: 6000 rpm
